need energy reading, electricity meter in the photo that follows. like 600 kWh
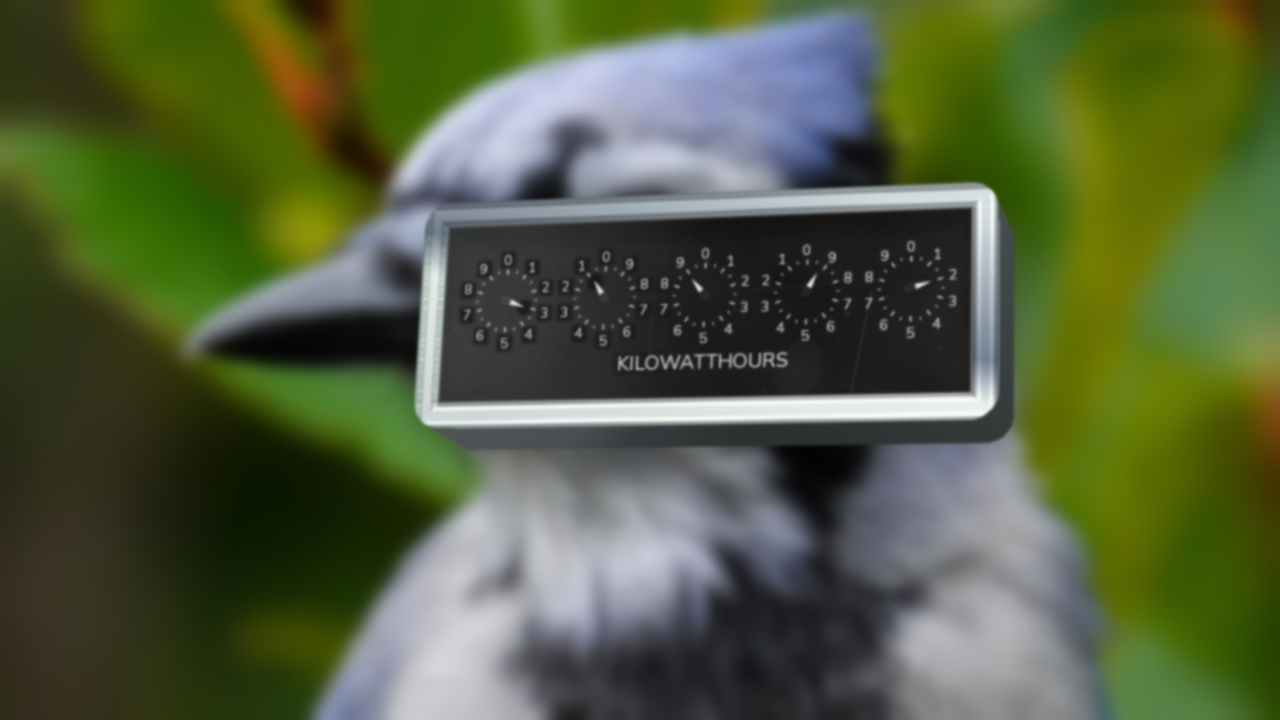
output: 30892 kWh
